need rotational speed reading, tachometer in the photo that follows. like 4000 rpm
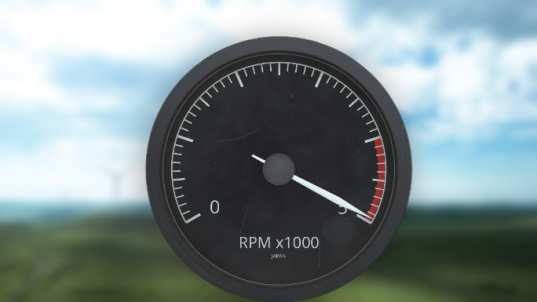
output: 4950 rpm
